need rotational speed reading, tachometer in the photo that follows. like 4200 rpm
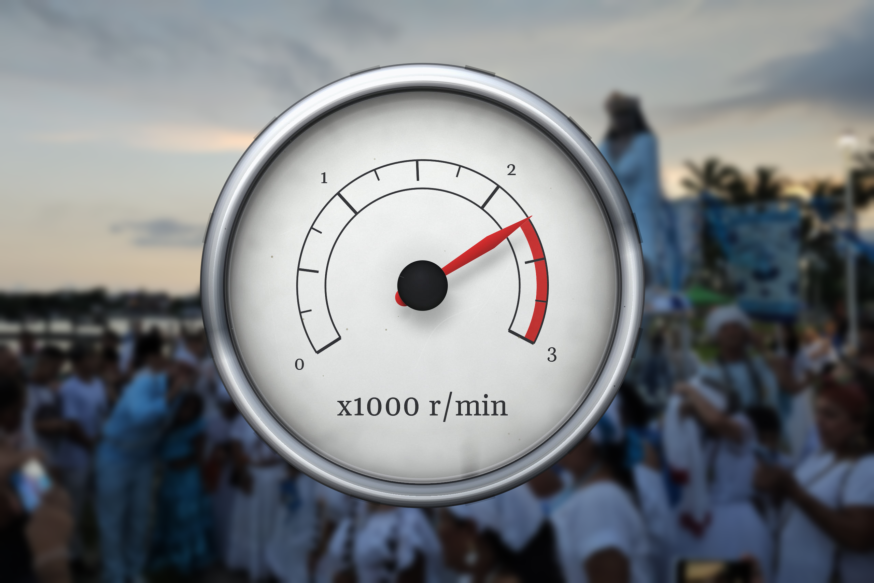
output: 2250 rpm
